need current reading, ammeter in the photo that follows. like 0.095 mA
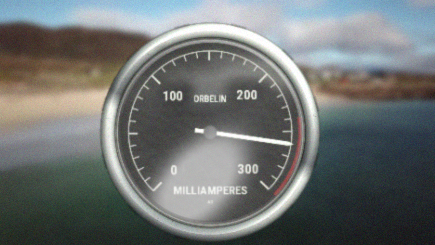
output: 260 mA
